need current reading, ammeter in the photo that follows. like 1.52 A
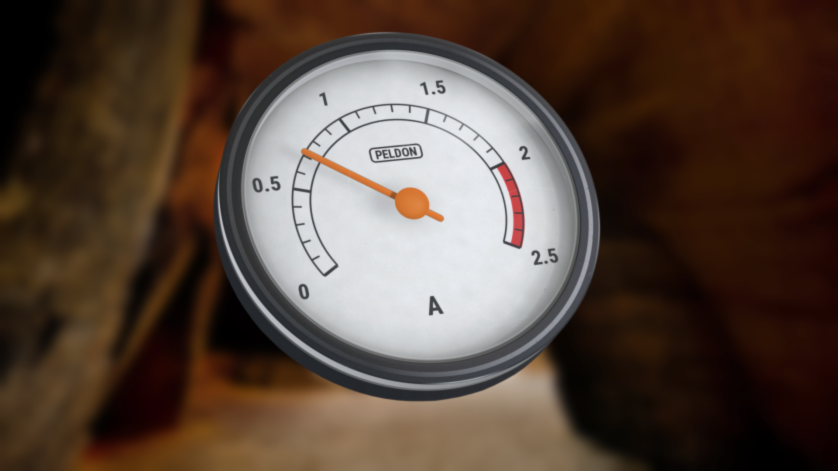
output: 0.7 A
